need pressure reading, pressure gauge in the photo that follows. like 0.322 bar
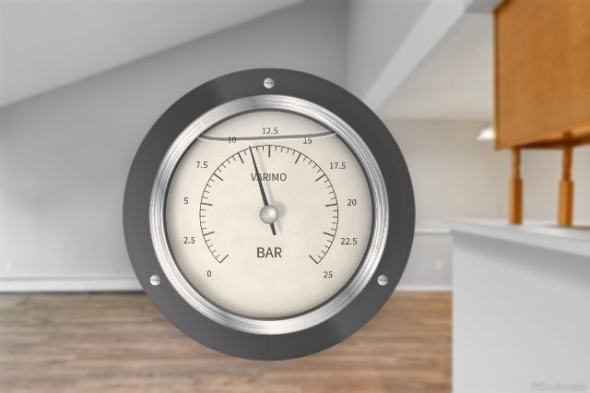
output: 11 bar
